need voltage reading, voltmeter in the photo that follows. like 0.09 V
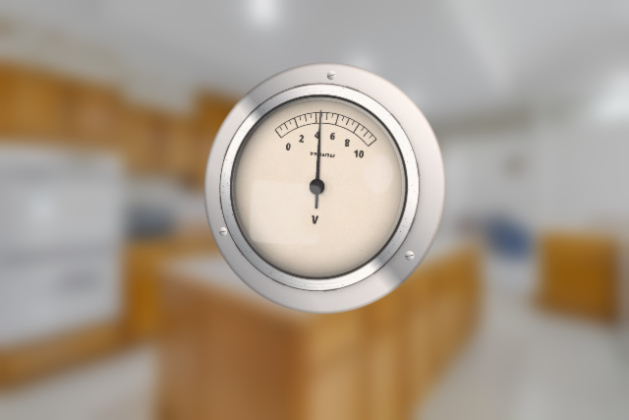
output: 4.5 V
